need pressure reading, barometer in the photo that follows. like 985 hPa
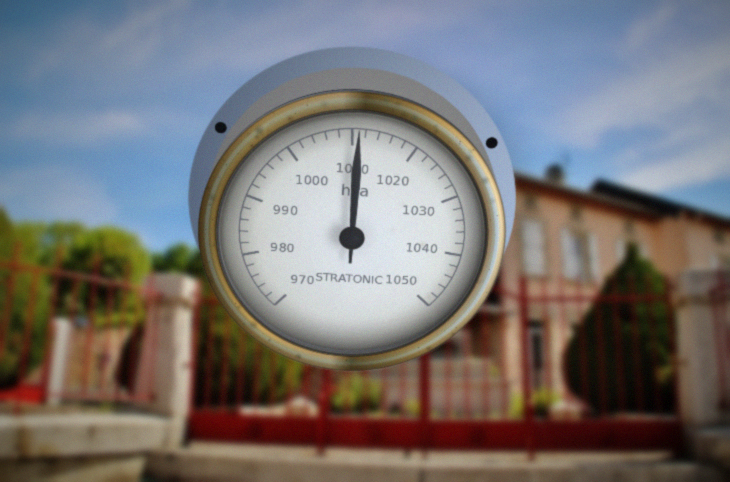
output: 1011 hPa
